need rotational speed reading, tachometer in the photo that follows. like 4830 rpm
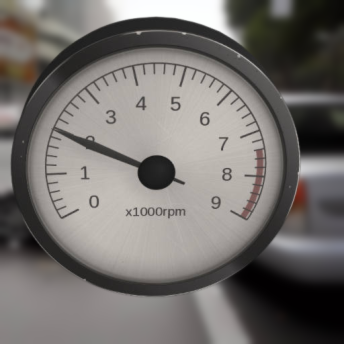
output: 2000 rpm
